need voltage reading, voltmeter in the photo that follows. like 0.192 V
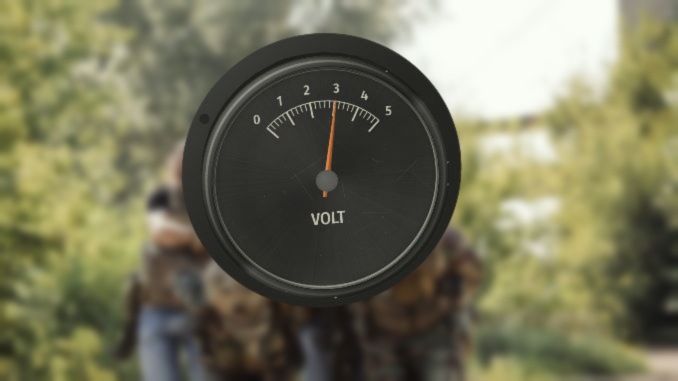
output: 3 V
